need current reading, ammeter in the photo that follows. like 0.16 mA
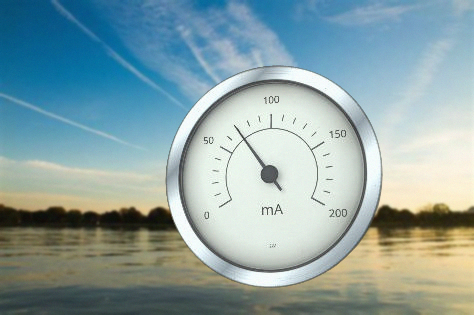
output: 70 mA
